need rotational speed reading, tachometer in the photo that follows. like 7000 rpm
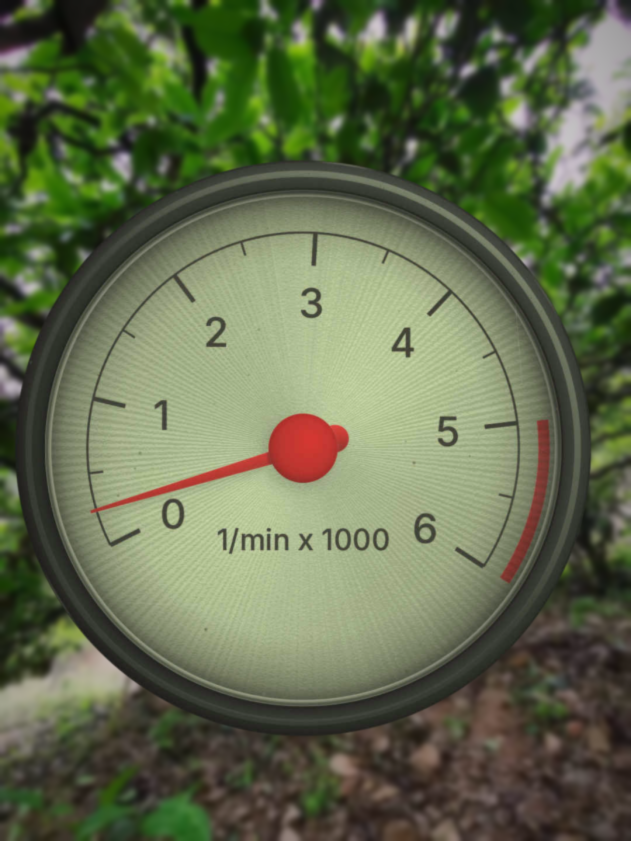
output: 250 rpm
